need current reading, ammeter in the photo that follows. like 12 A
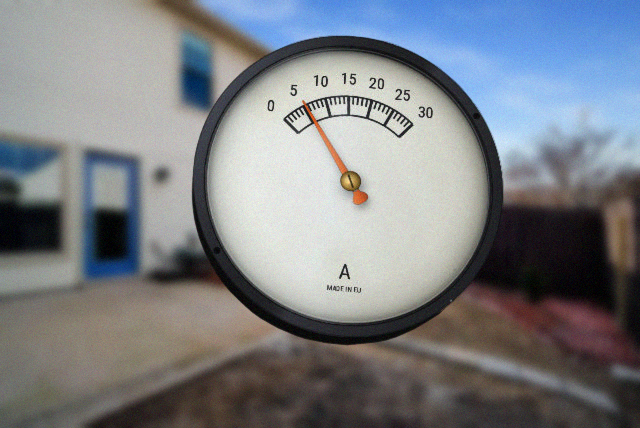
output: 5 A
